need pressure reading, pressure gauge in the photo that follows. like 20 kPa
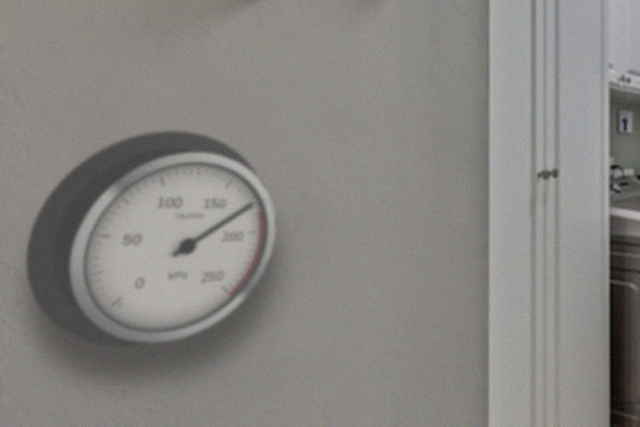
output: 175 kPa
